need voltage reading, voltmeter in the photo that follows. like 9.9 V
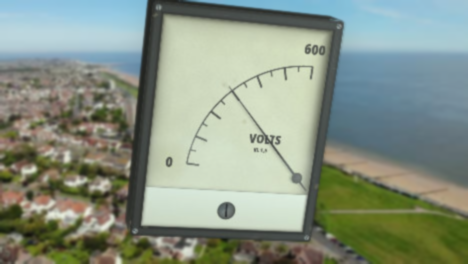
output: 300 V
